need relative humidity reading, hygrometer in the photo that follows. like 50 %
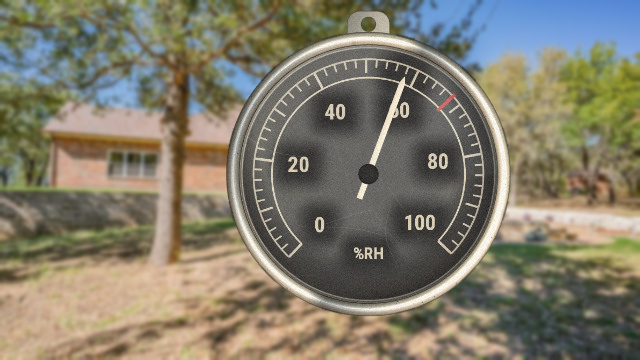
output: 58 %
